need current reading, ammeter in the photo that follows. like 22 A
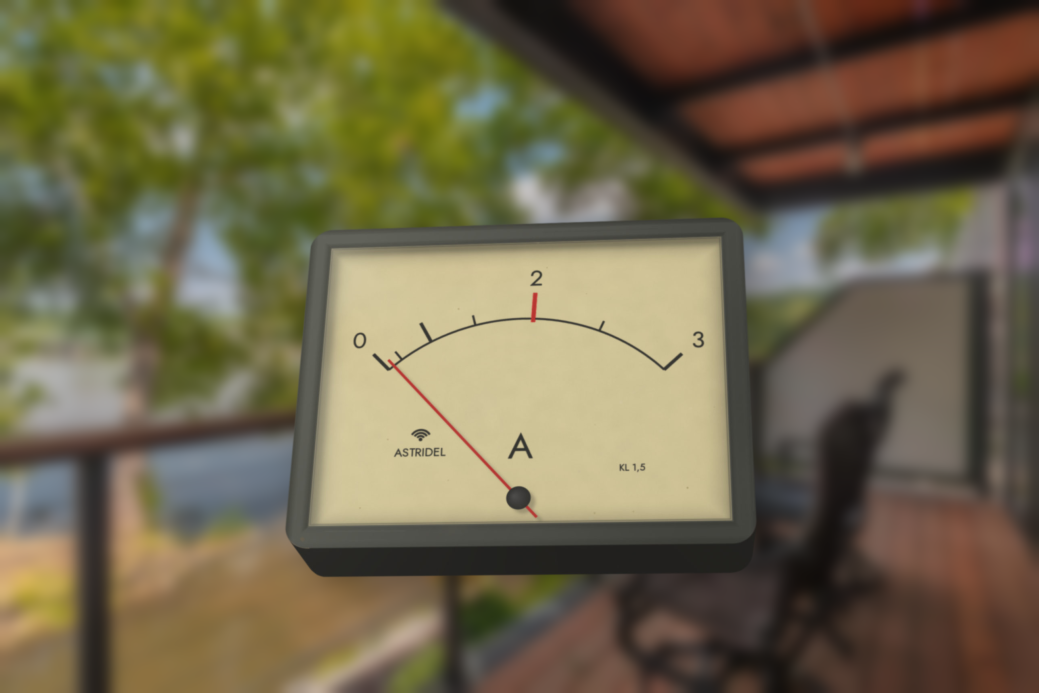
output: 0.25 A
